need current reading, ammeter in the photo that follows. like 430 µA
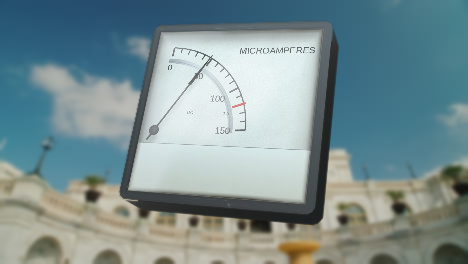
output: 50 µA
